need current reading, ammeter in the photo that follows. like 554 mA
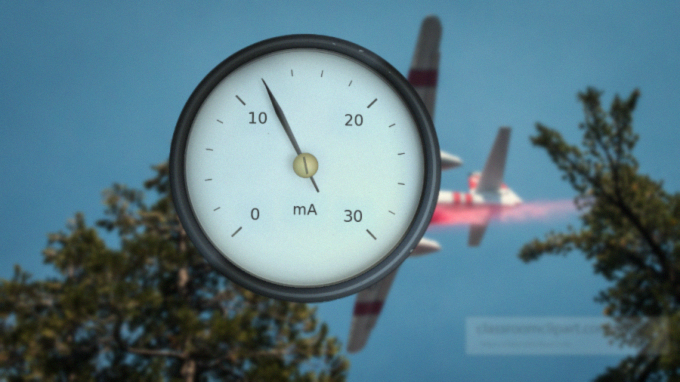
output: 12 mA
